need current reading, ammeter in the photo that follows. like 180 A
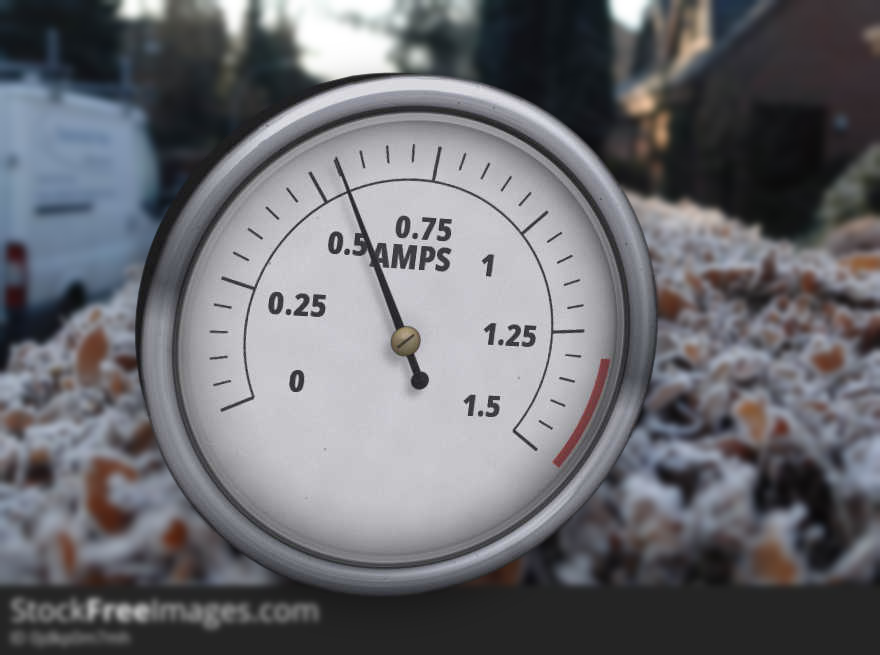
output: 0.55 A
